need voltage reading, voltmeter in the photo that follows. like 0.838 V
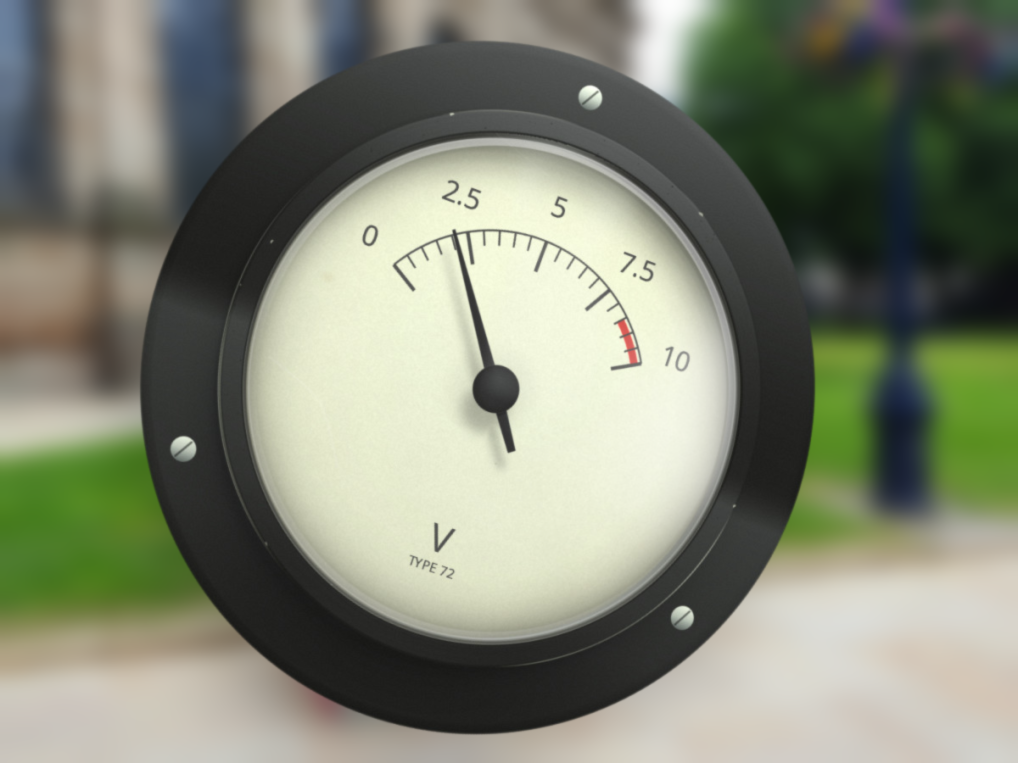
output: 2 V
